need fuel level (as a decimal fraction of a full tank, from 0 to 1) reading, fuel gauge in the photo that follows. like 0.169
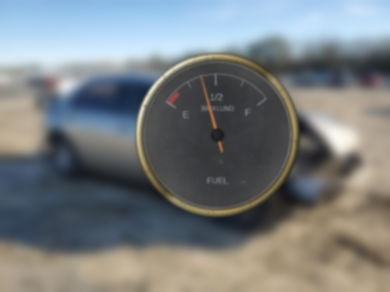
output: 0.375
